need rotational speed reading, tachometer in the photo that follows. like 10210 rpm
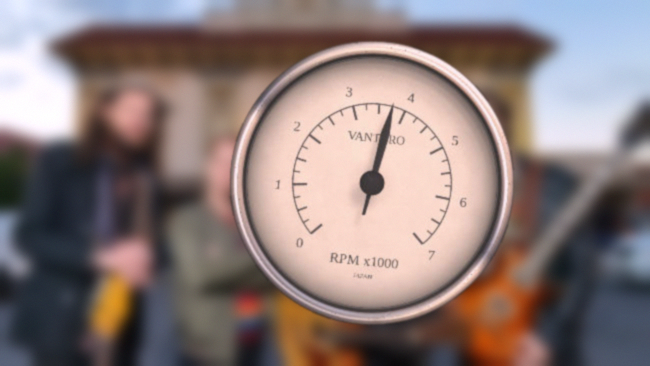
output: 3750 rpm
